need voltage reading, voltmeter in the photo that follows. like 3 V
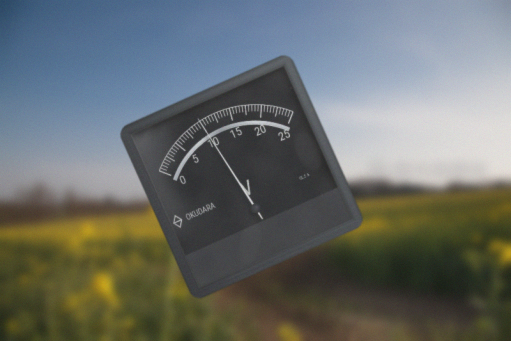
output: 10 V
